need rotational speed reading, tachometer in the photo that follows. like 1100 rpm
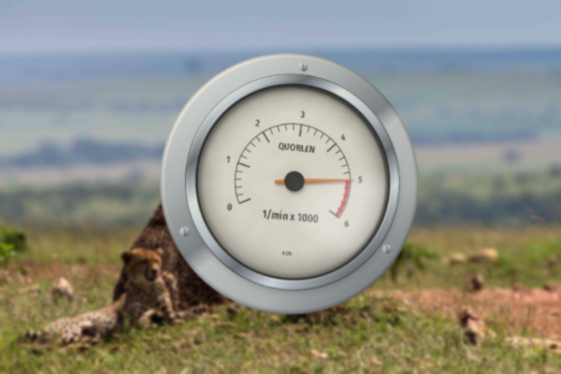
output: 5000 rpm
